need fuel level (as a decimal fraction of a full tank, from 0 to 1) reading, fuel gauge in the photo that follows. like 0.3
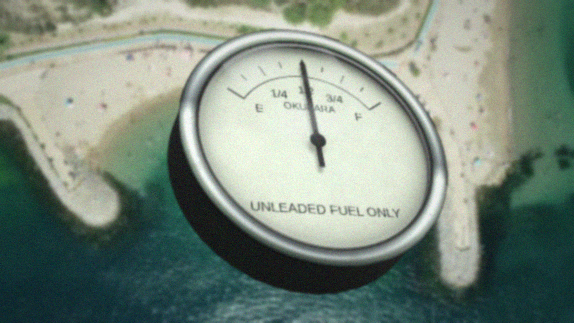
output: 0.5
